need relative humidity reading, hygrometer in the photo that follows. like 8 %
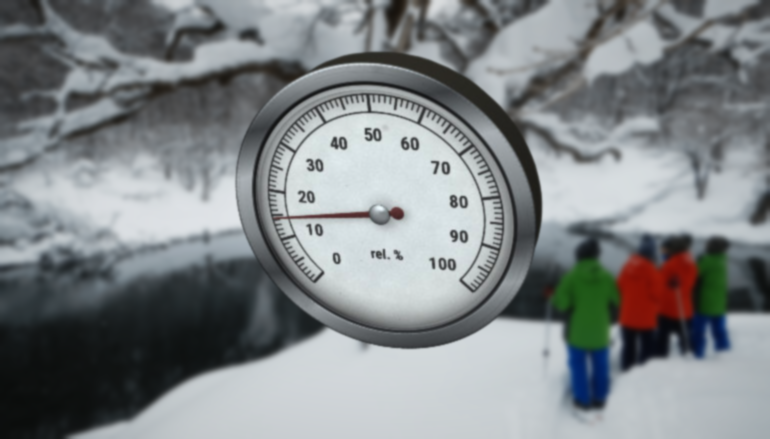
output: 15 %
